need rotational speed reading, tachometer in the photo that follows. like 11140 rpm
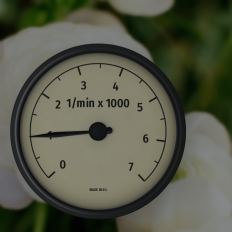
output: 1000 rpm
